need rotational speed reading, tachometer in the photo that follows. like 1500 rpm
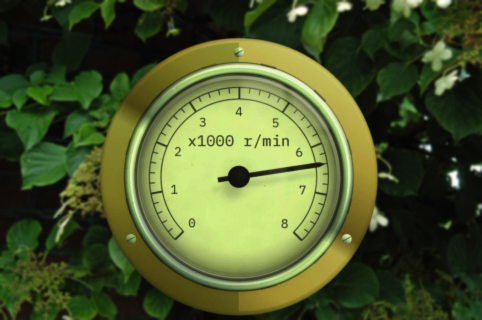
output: 6400 rpm
